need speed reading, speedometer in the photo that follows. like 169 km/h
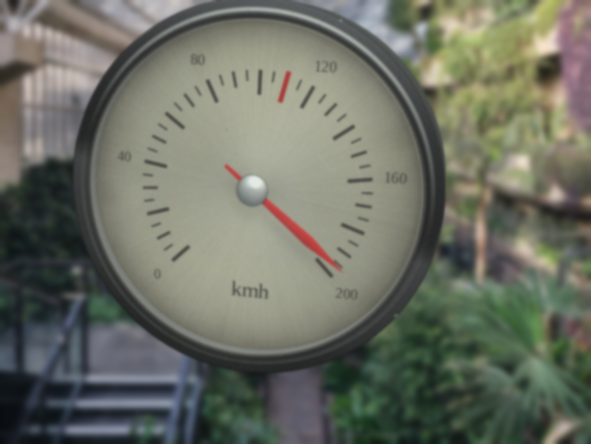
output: 195 km/h
